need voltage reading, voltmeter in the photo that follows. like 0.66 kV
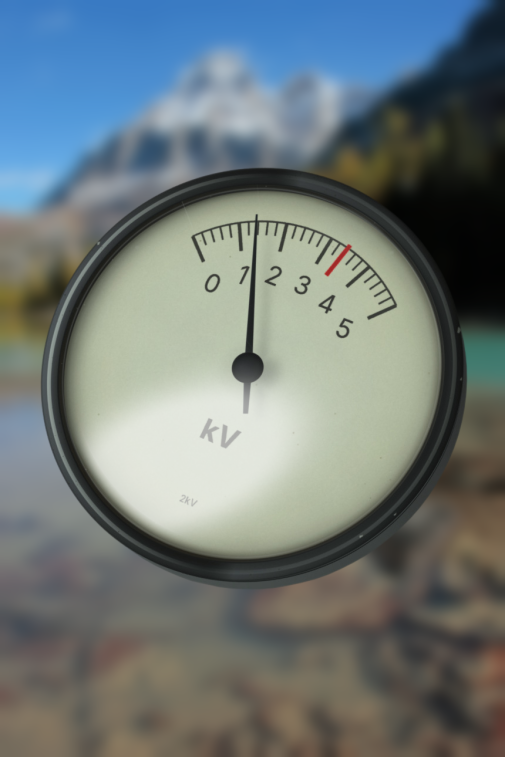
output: 1.4 kV
